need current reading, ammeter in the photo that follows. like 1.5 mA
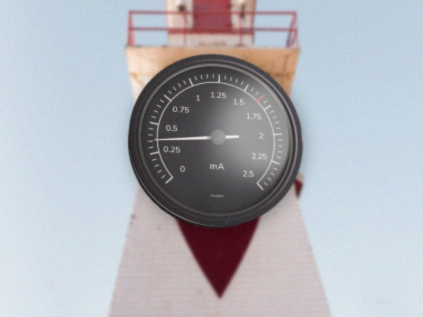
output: 0.35 mA
